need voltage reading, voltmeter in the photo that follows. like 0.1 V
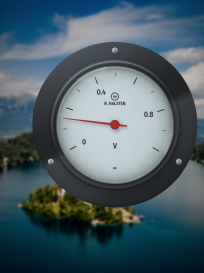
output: 0.15 V
